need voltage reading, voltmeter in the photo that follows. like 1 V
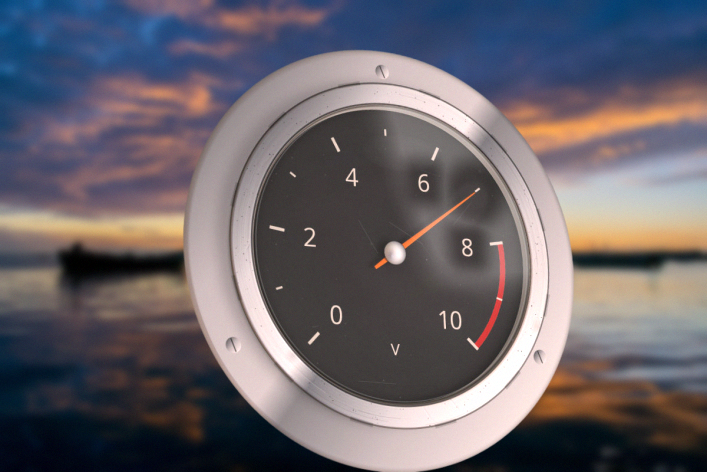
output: 7 V
